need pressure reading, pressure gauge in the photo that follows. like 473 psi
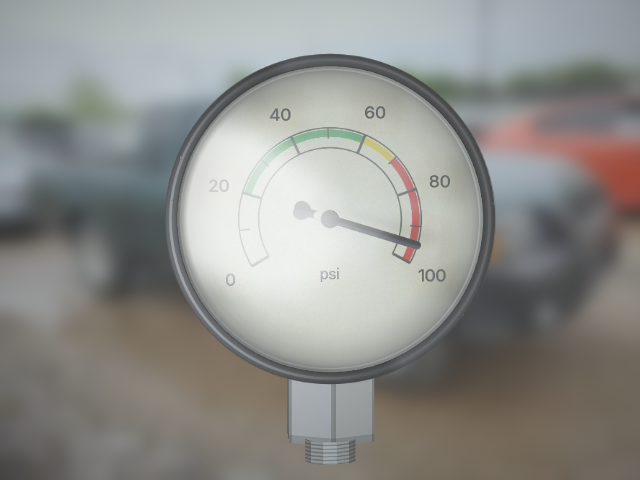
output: 95 psi
